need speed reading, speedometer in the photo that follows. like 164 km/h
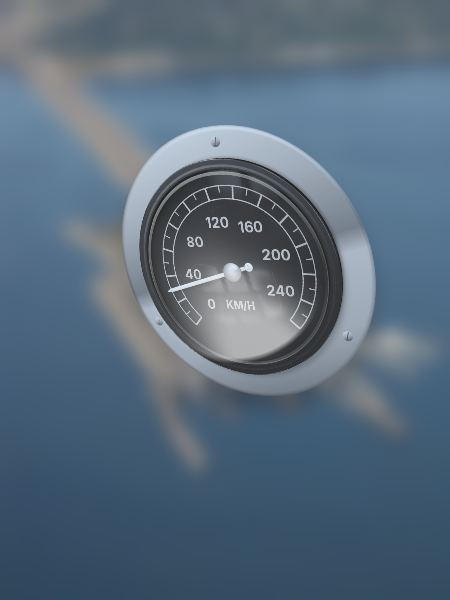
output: 30 km/h
